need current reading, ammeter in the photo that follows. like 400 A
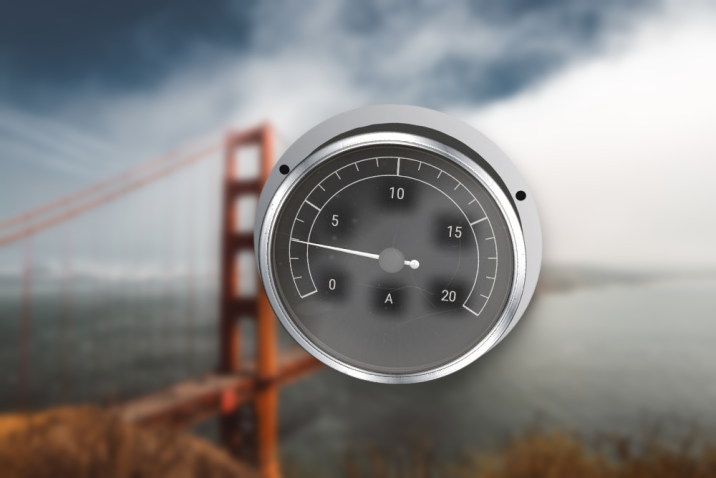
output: 3 A
